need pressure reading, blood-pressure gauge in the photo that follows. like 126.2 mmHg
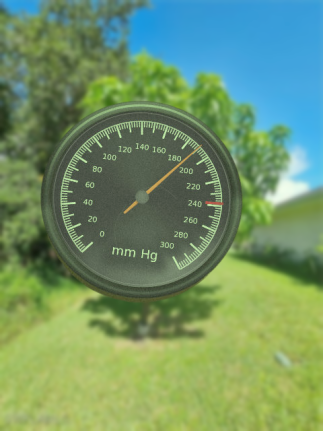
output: 190 mmHg
